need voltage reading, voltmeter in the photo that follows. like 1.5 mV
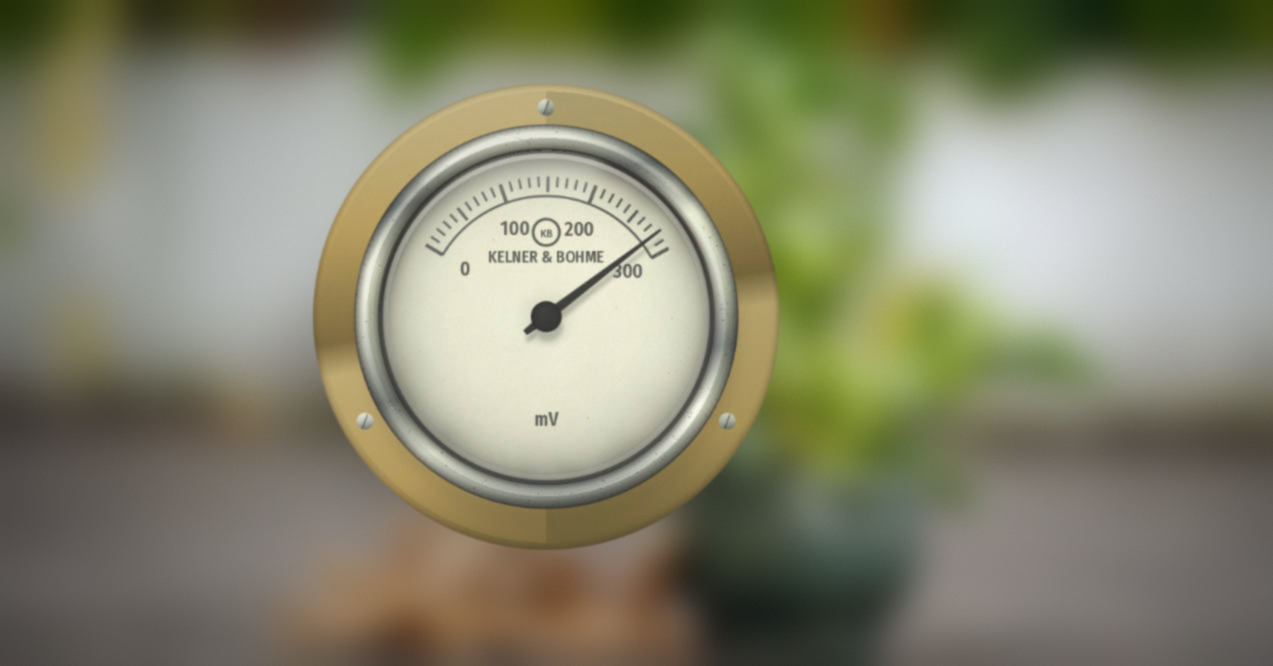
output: 280 mV
